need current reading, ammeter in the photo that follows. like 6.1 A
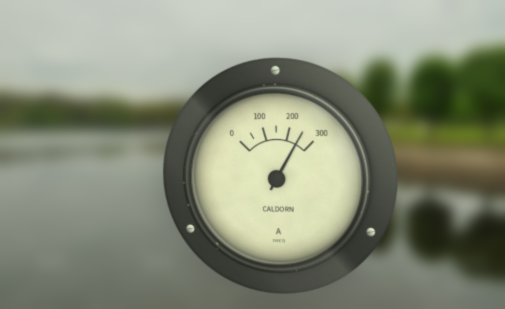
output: 250 A
